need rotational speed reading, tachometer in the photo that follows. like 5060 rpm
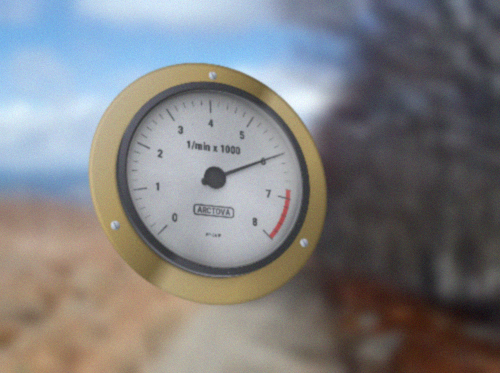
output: 6000 rpm
